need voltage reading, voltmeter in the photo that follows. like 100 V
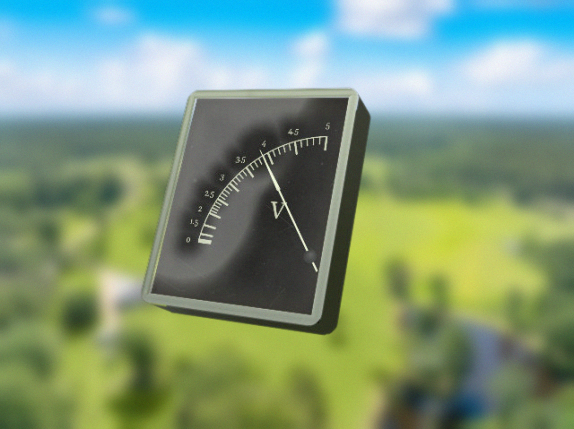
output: 3.9 V
